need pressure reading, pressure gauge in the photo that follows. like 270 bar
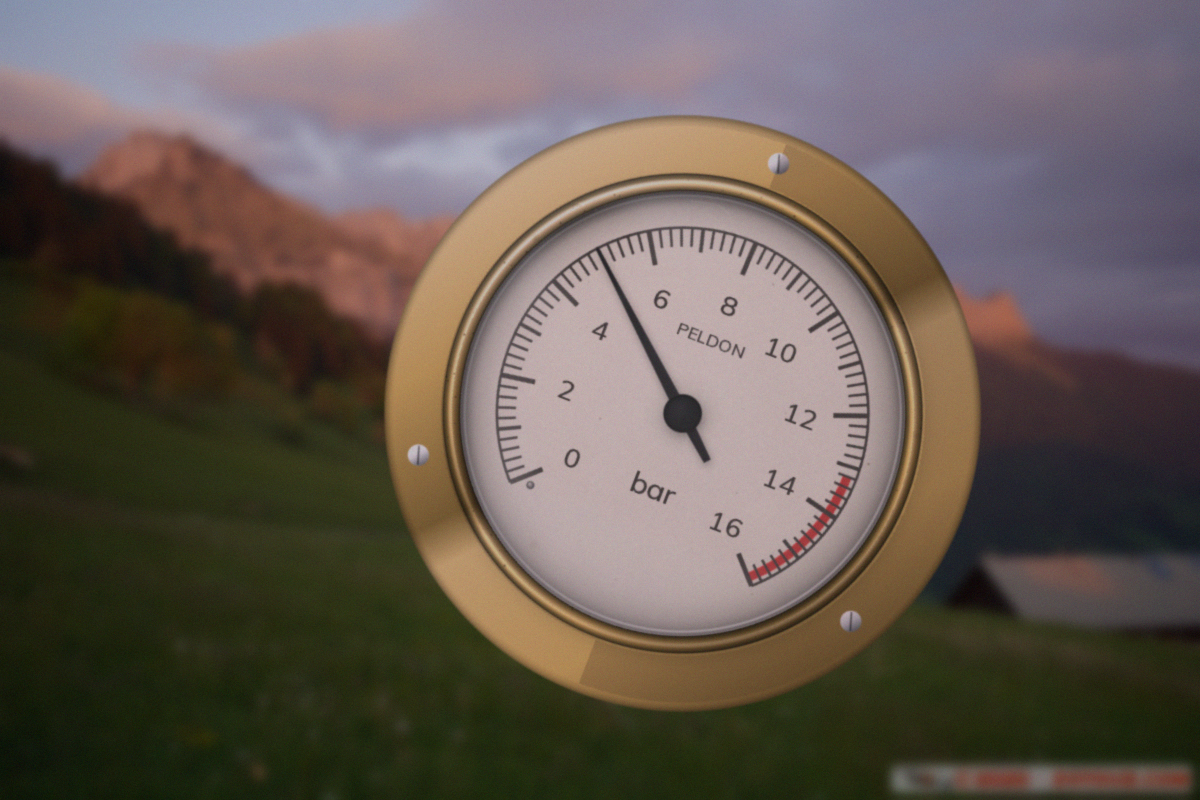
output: 5 bar
